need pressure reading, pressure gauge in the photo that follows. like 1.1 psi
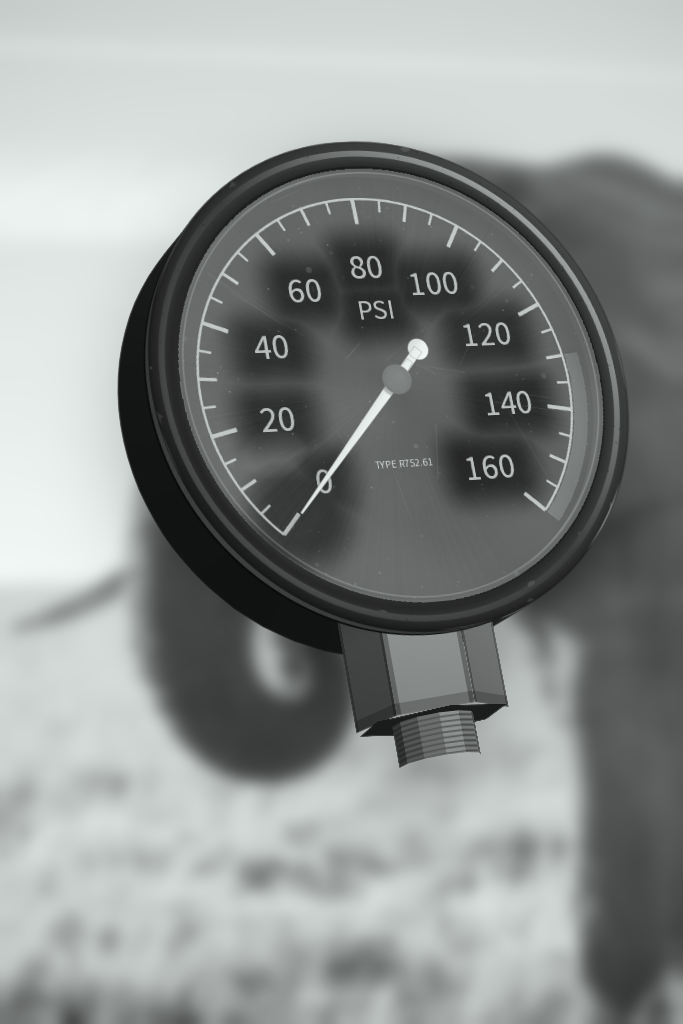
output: 0 psi
